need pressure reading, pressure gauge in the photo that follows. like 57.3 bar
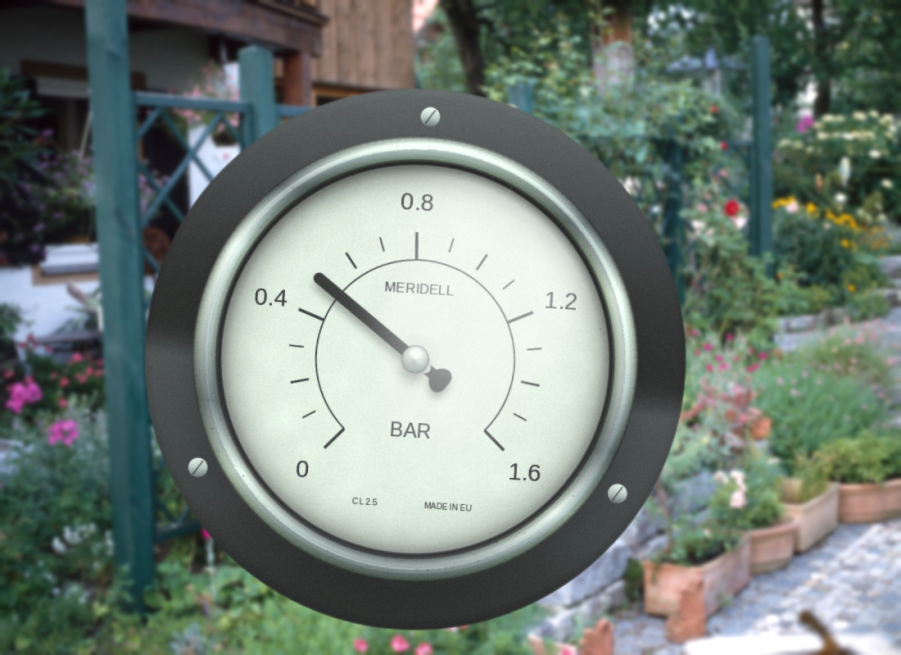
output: 0.5 bar
